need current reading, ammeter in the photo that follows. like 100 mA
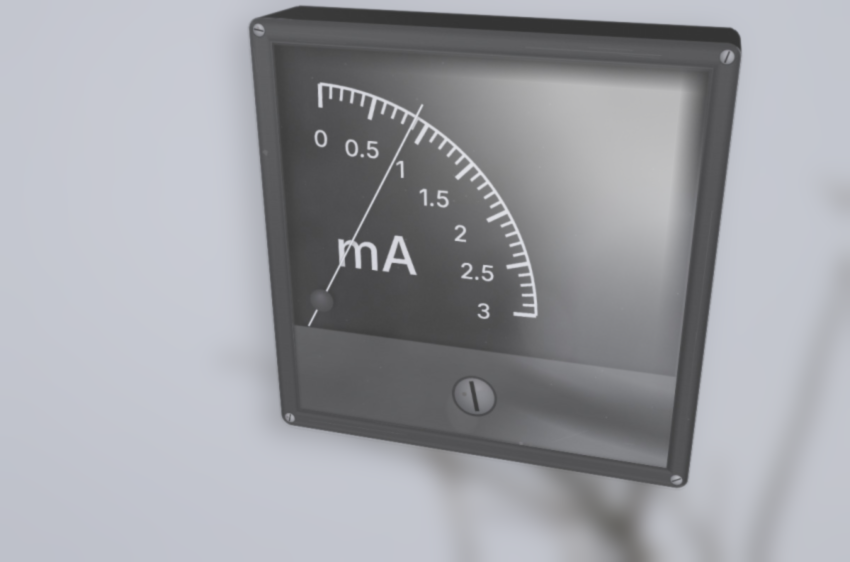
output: 0.9 mA
